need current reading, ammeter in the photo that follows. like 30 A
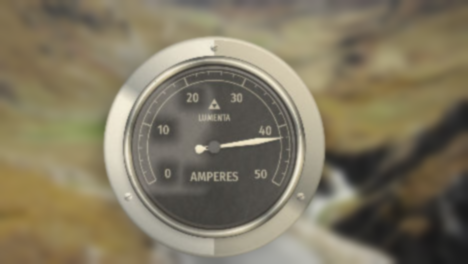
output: 42 A
